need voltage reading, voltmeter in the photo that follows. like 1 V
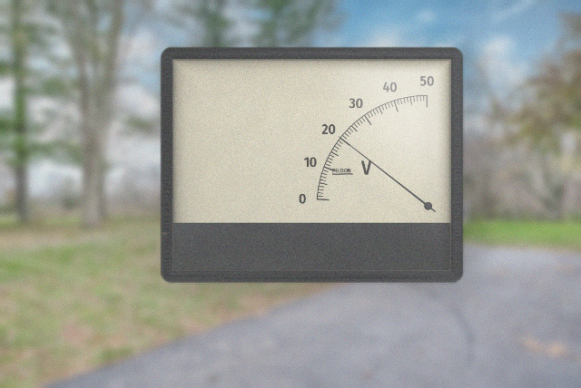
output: 20 V
